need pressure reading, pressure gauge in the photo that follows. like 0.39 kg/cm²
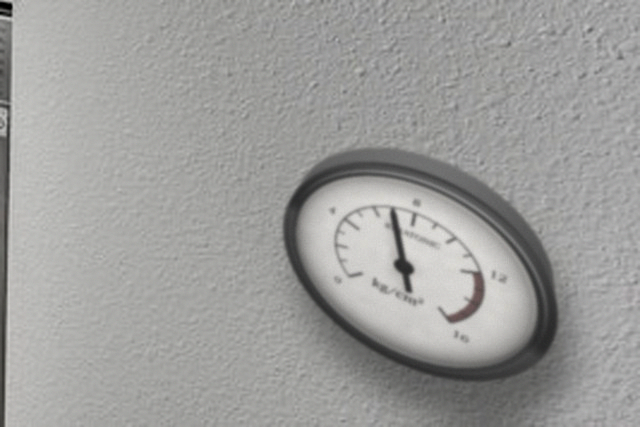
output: 7 kg/cm²
